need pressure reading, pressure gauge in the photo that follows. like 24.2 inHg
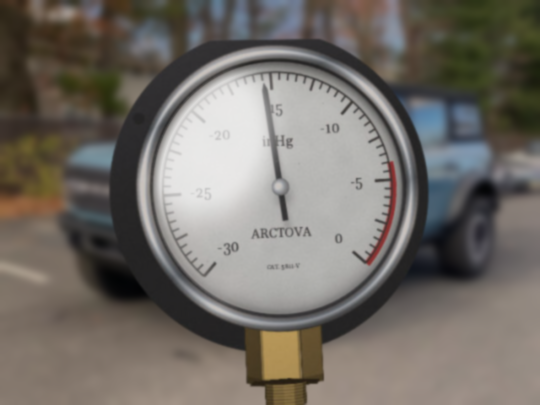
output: -15.5 inHg
